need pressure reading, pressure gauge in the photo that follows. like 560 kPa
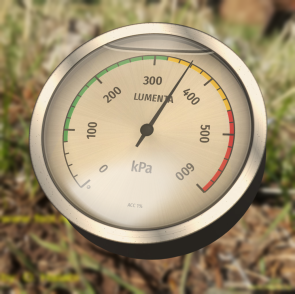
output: 360 kPa
